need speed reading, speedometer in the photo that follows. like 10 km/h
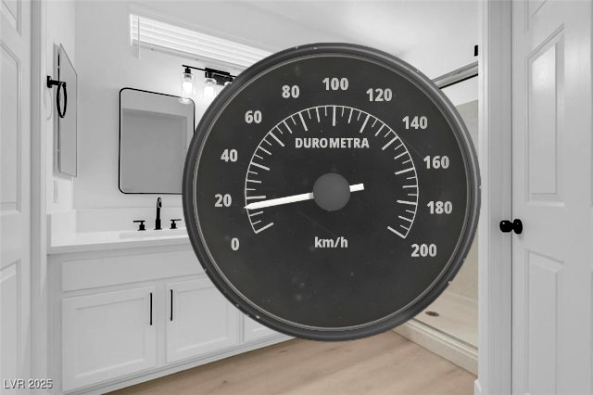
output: 15 km/h
